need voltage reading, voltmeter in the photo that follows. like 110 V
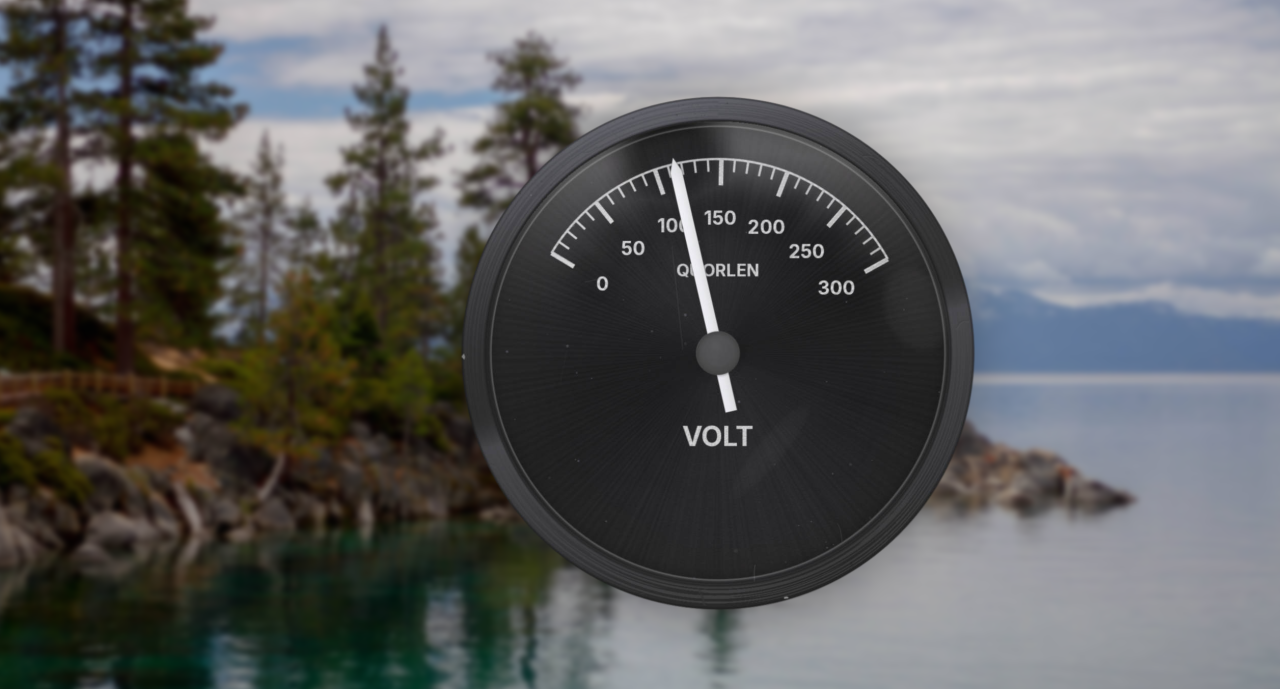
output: 115 V
